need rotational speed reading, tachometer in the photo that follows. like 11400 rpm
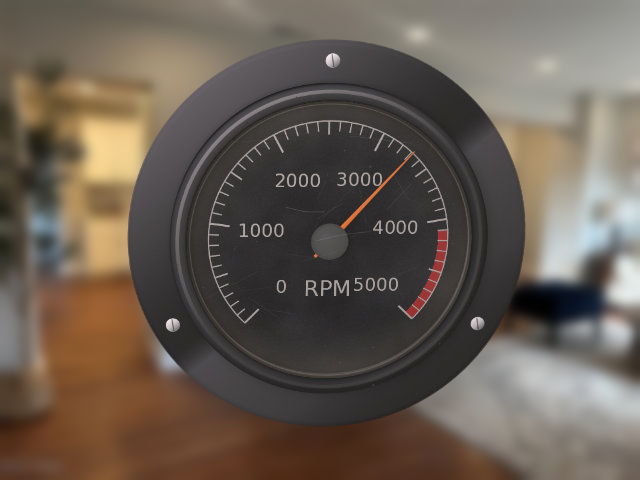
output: 3300 rpm
